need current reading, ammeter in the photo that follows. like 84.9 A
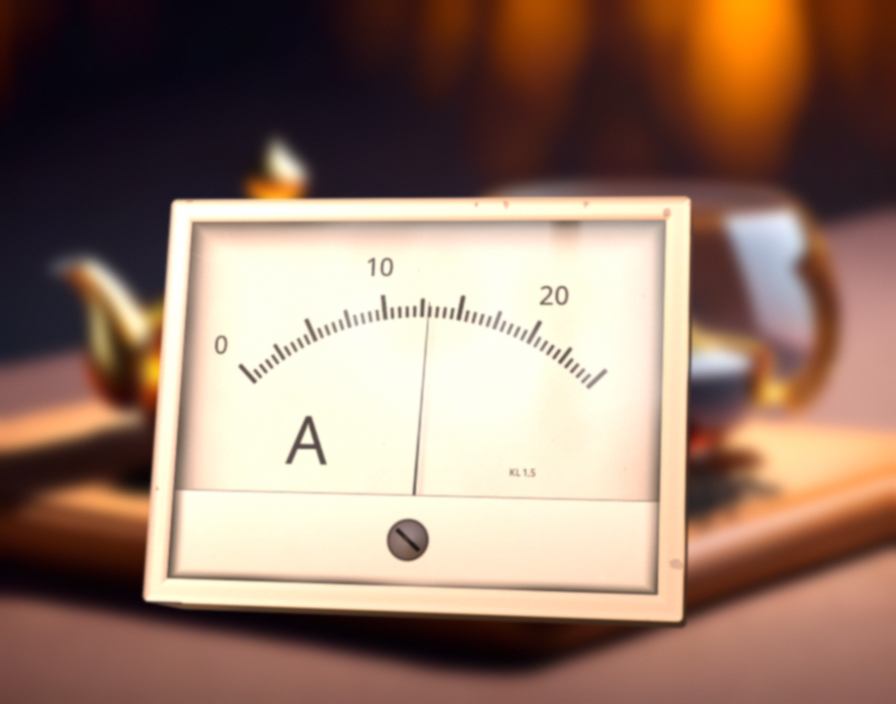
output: 13 A
